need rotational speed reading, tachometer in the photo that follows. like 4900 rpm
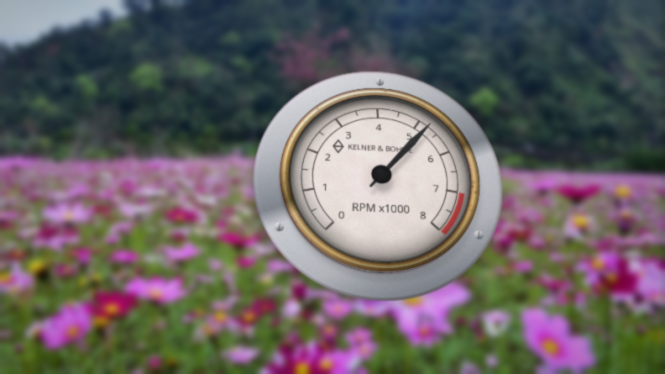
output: 5250 rpm
